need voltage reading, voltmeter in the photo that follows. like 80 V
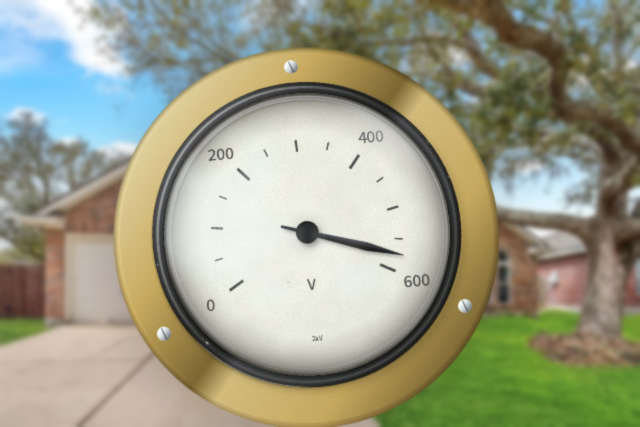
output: 575 V
